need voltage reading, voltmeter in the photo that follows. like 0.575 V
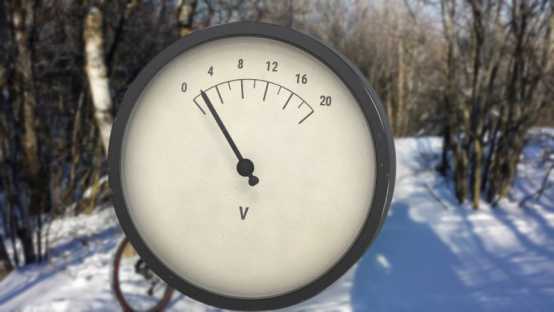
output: 2 V
